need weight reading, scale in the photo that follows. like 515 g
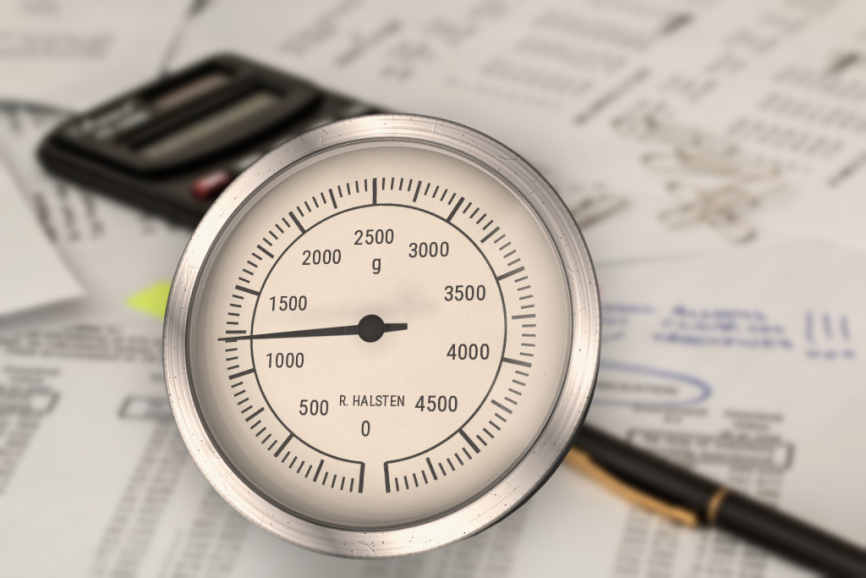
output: 1200 g
